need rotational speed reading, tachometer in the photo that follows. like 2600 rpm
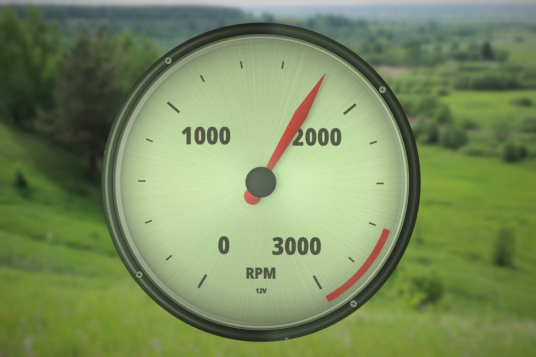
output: 1800 rpm
